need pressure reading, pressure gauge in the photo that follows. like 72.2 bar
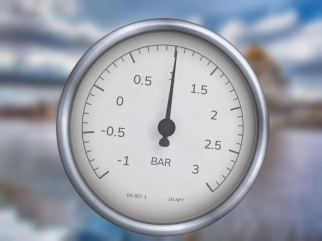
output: 1 bar
